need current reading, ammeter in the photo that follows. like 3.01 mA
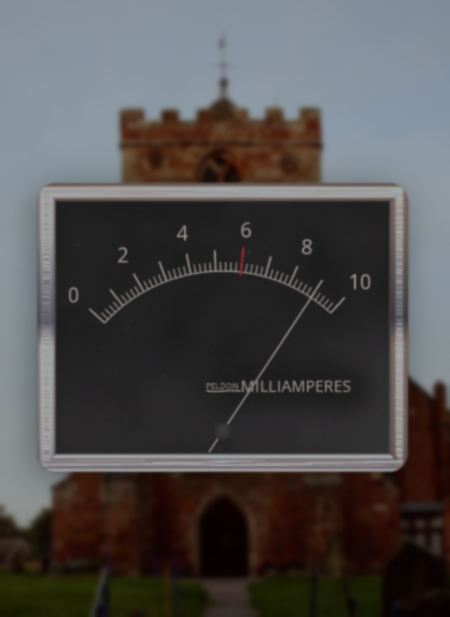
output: 9 mA
